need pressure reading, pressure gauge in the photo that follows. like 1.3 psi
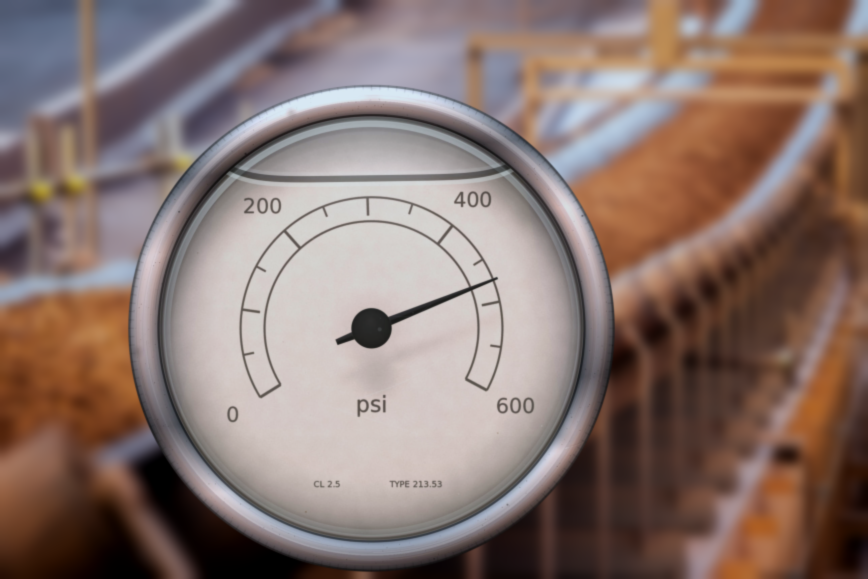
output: 475 psi
